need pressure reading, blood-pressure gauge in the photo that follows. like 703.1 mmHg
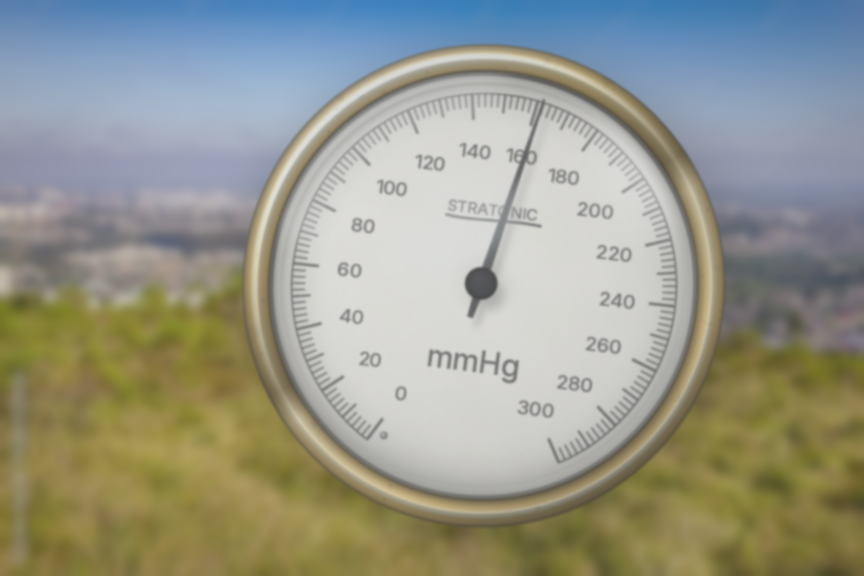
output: 162 mmHg
